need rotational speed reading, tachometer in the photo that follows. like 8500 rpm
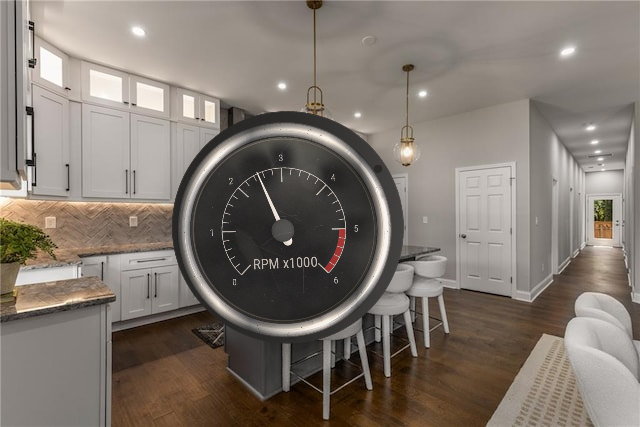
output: 2500 rpm
